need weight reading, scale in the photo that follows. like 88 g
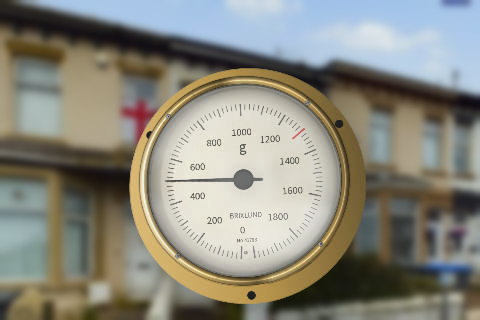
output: 500 g
